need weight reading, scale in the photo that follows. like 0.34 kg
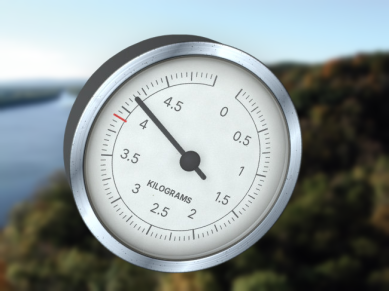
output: 4.15 kg
